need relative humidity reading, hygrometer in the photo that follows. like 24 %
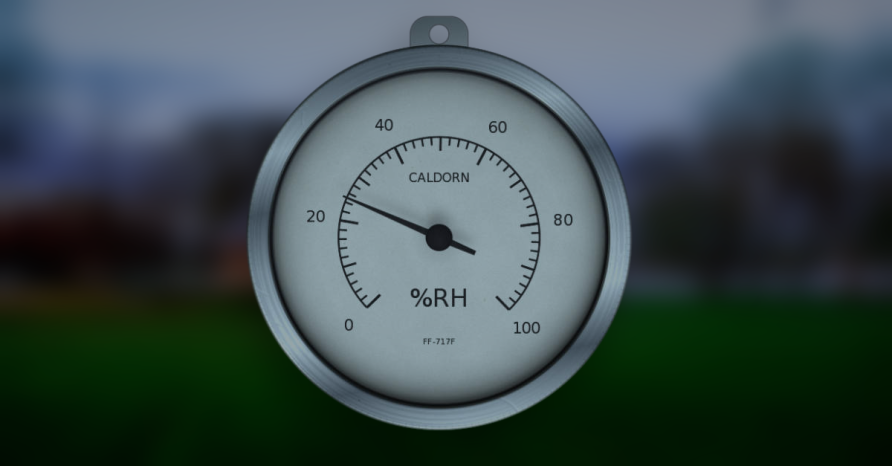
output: 25 %
